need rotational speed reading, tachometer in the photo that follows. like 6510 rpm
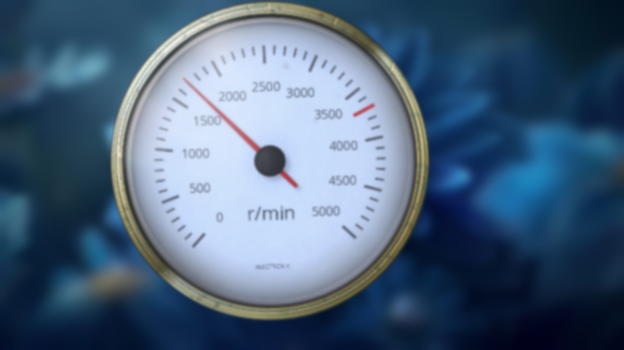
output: 1700 rpm
